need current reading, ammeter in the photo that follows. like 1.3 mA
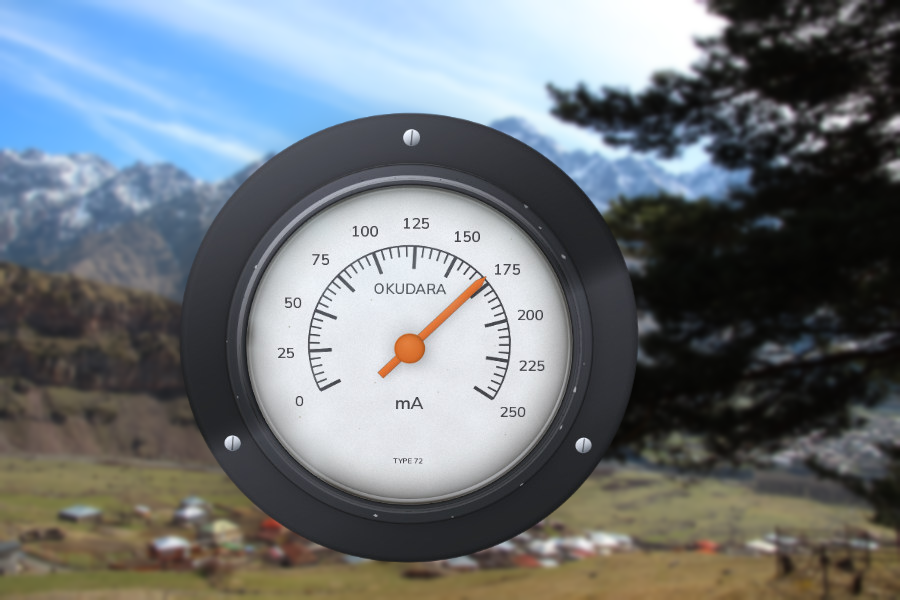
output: 170 mA
